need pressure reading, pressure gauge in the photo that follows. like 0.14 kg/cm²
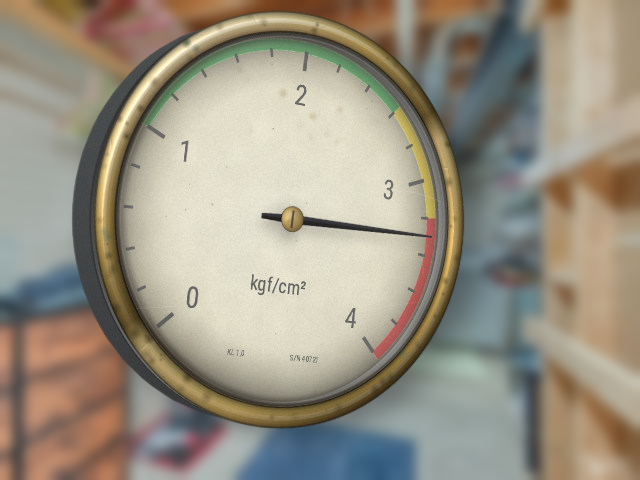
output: 3.3 kg/cm²
